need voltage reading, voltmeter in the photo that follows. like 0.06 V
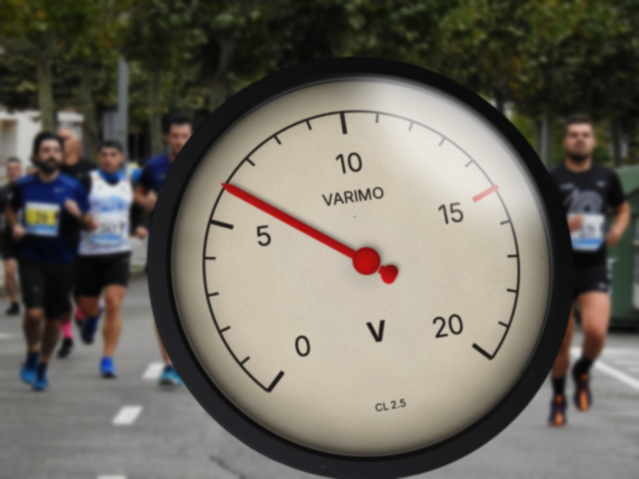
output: 6 V
